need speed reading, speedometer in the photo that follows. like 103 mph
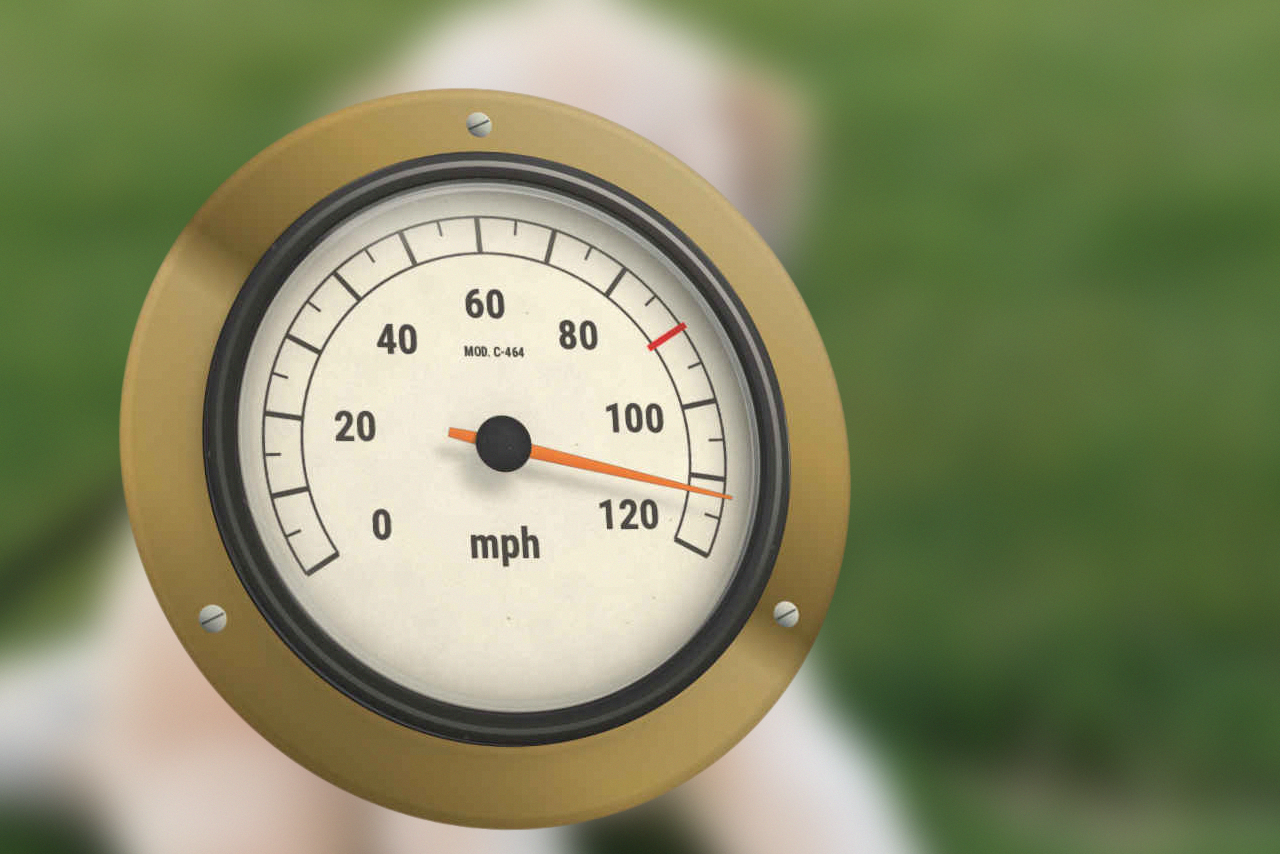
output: 112.5 mph
